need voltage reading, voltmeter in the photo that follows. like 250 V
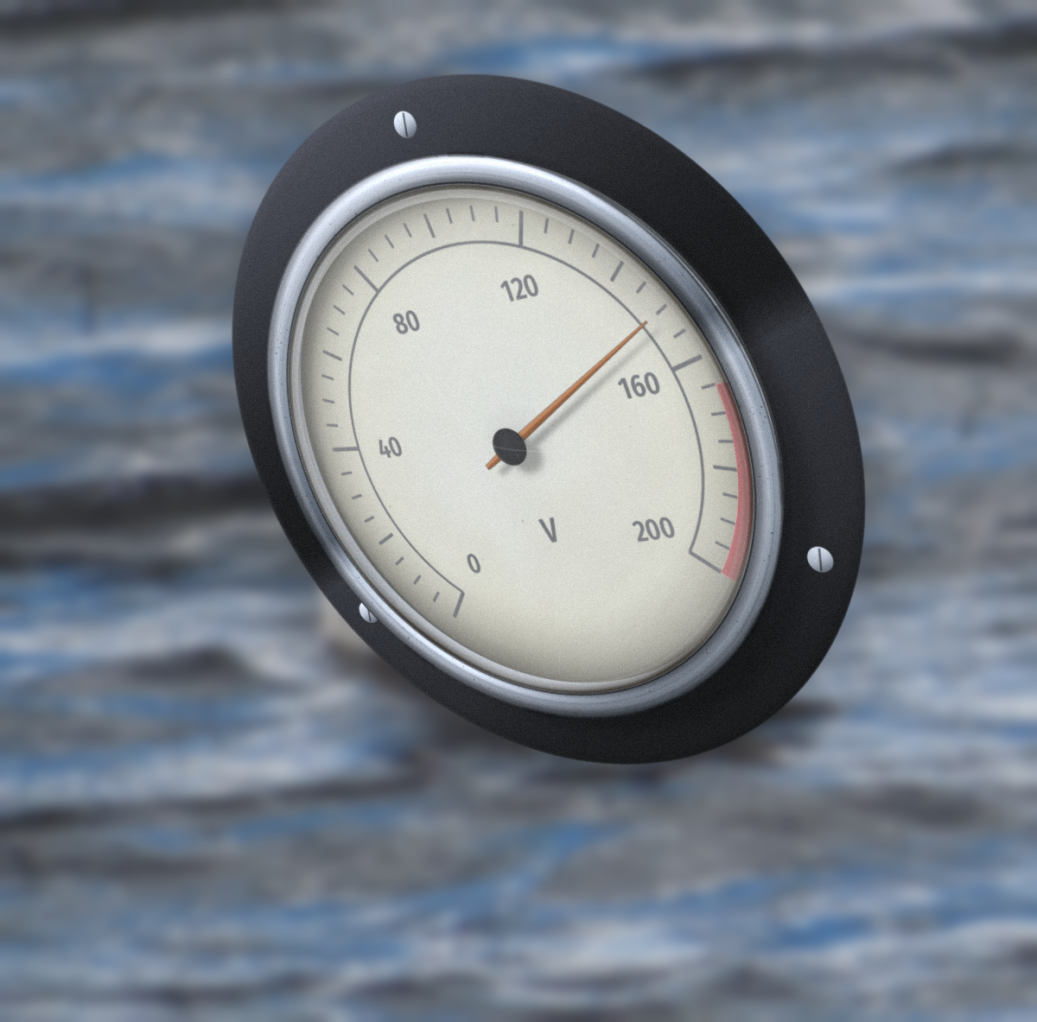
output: 150 V
